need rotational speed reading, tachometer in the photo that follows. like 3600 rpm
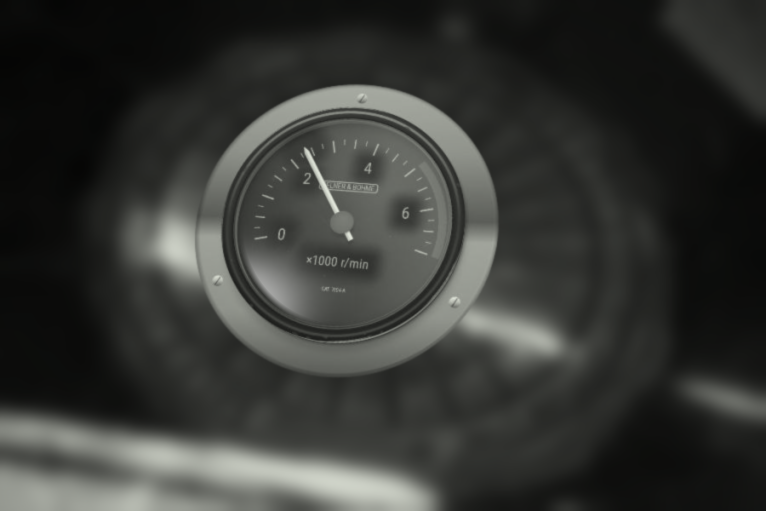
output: 2375 rpm
